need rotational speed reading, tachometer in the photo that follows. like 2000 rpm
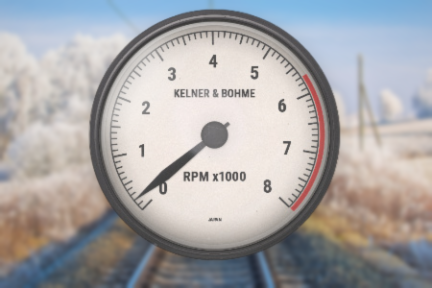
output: 200 rpm
